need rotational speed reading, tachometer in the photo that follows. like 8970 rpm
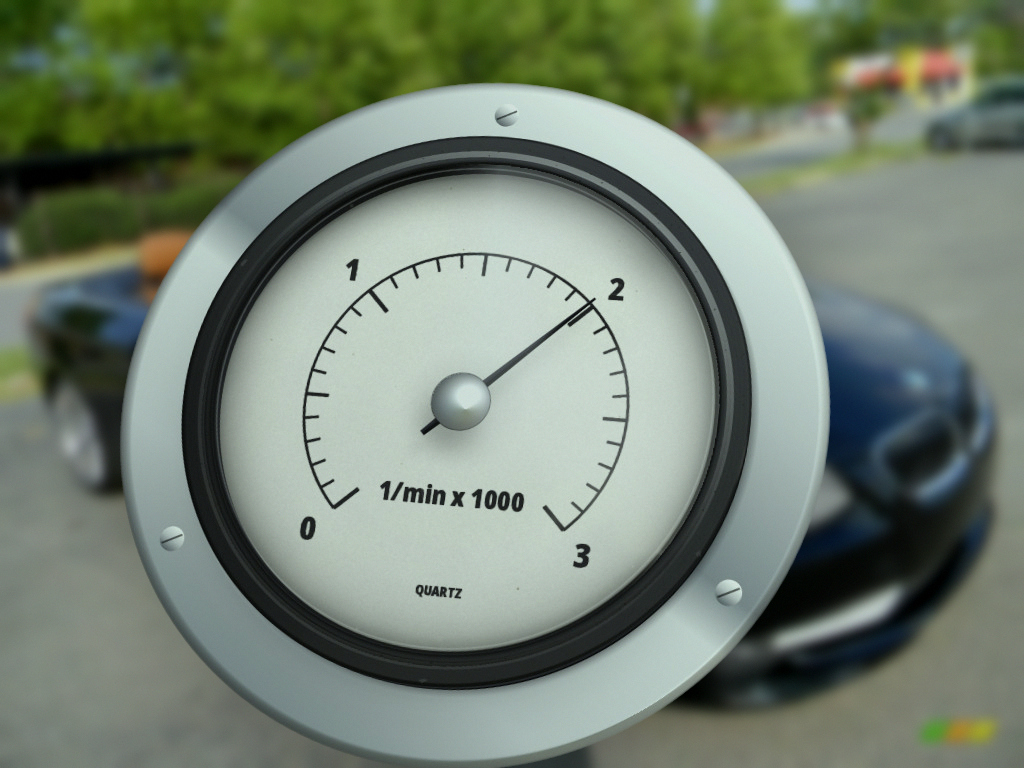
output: 2000 rpm
